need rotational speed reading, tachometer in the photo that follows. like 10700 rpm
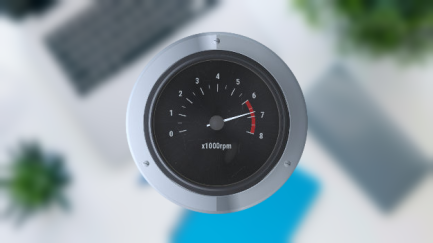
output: 6750 rpm
